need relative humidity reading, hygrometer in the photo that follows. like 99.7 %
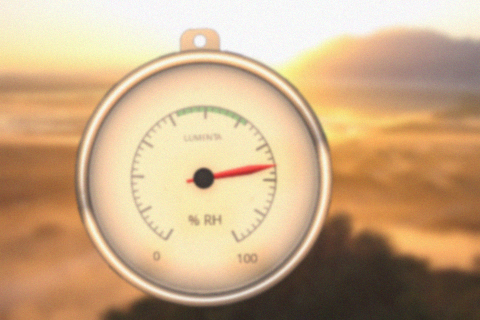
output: 76 %
